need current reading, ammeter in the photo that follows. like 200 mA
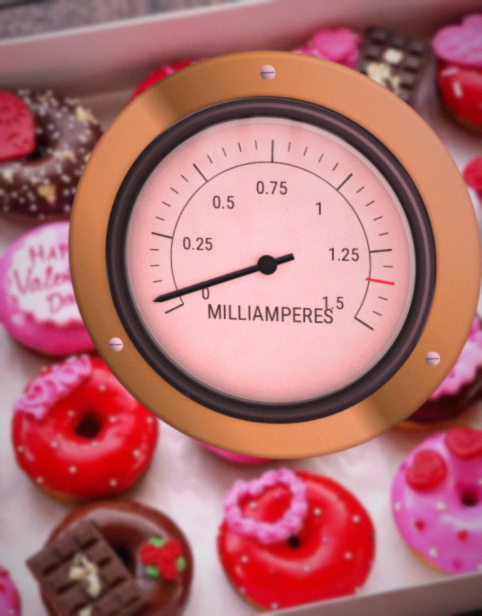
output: 0.05 mA
